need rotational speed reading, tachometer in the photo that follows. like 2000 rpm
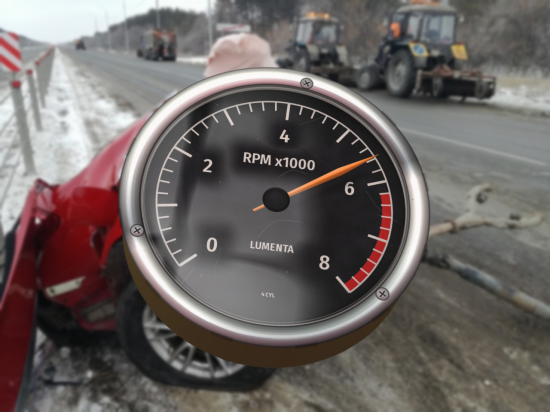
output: 5600 rpm
